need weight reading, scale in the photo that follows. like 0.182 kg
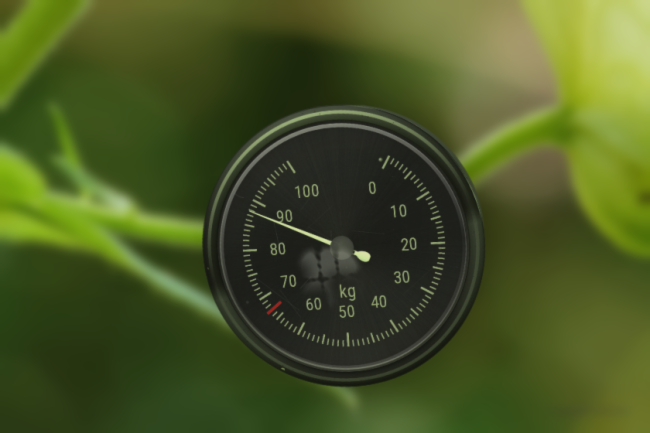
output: 88 kg
